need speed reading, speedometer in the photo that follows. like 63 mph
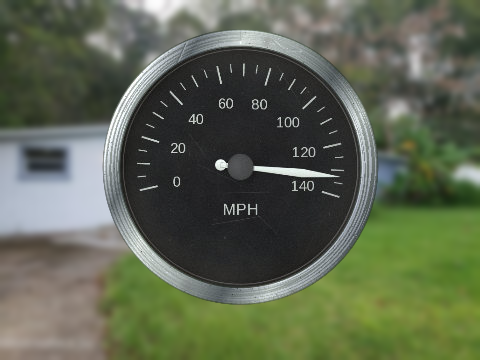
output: 132.5 mph
